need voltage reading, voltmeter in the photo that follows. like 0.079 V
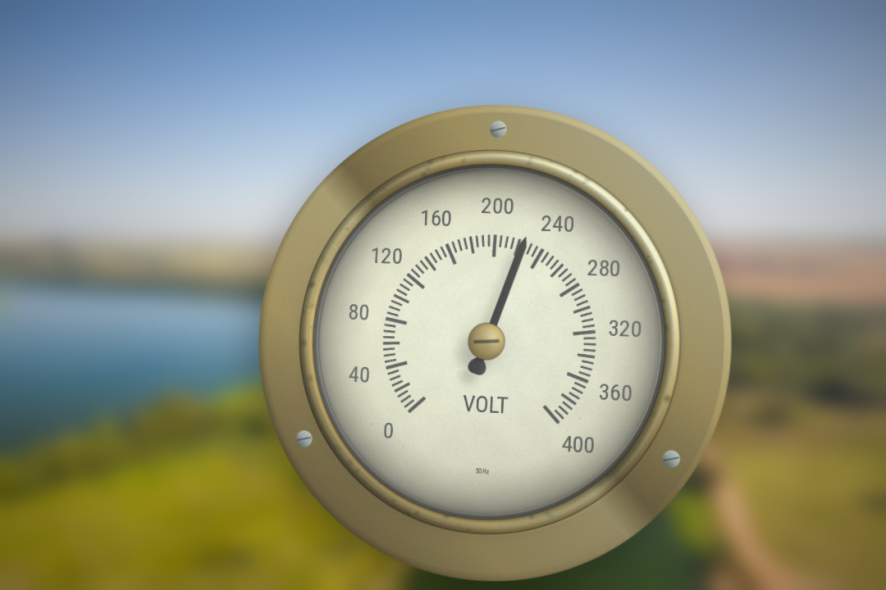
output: 225 V
